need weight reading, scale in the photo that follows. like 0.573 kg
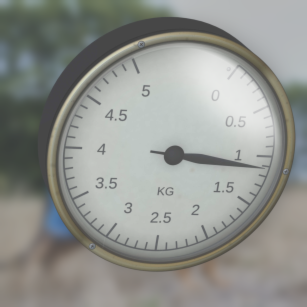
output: 1.1 kg
